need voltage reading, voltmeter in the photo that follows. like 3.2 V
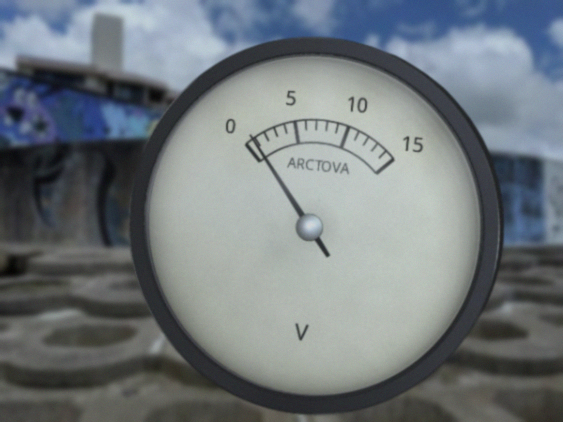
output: 1 V
